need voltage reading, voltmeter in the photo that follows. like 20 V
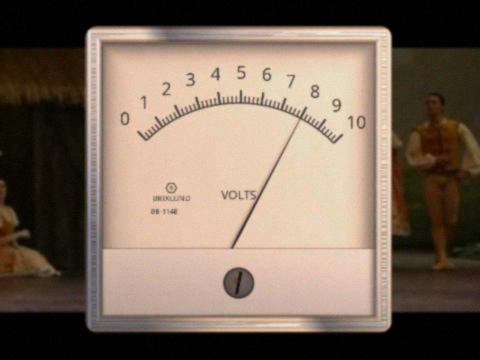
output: 8 V
